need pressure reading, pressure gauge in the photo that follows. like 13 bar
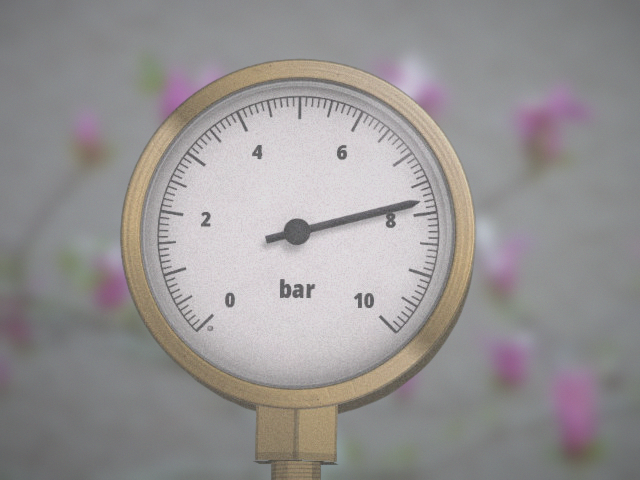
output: 7.8 bar
